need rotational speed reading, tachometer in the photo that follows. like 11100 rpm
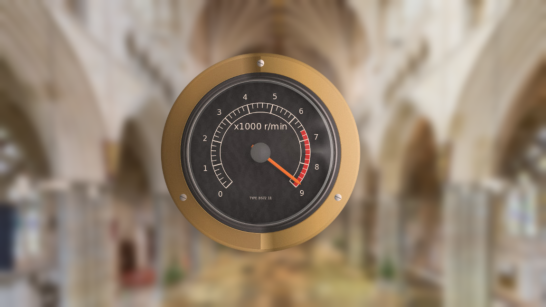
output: 8800 rpm
